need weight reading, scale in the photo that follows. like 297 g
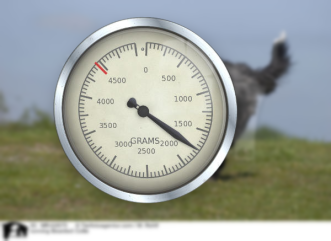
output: 1750 g
